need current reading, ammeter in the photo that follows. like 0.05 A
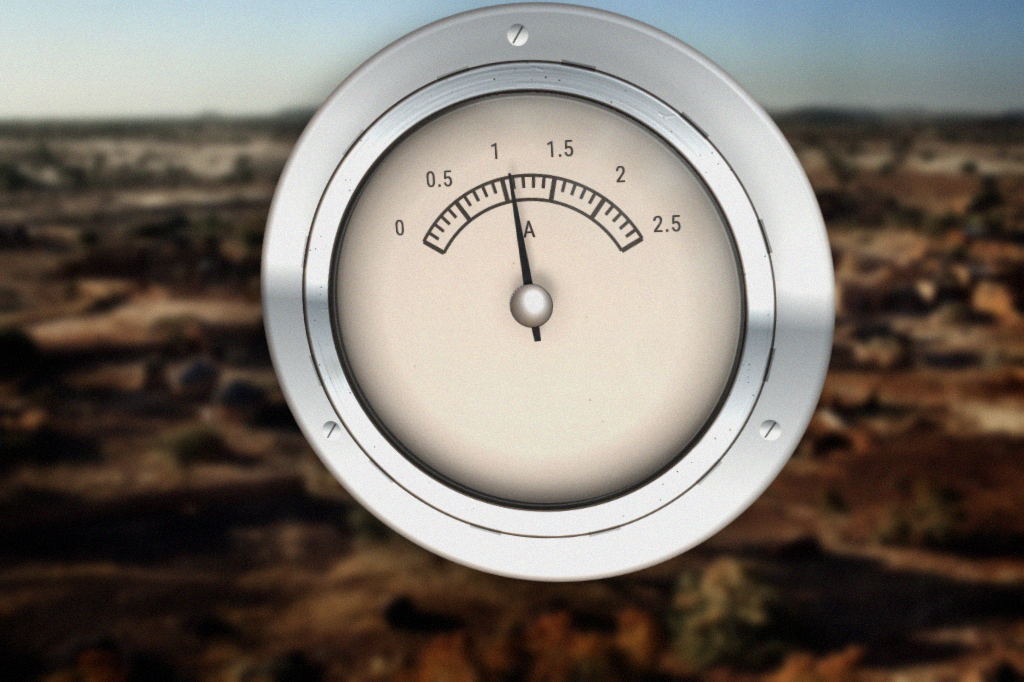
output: 1.1 A
